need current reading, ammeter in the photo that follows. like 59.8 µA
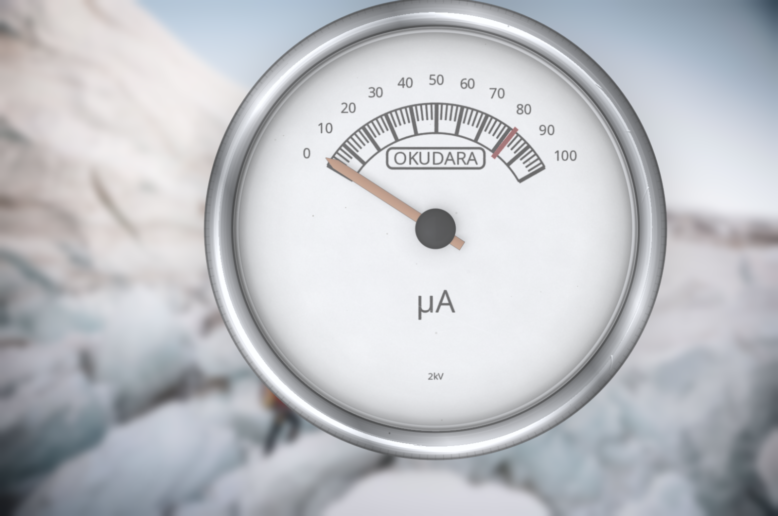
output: 2 µA
